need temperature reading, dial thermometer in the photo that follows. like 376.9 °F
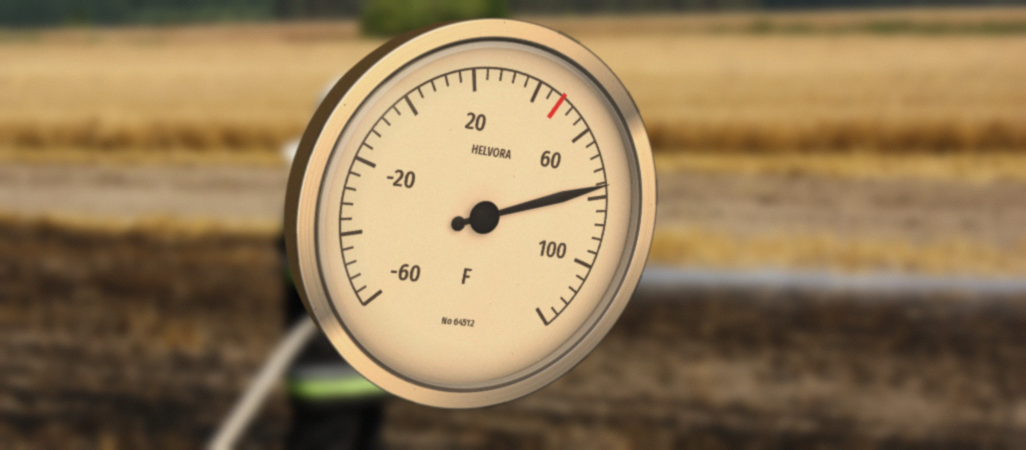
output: 76 °F
